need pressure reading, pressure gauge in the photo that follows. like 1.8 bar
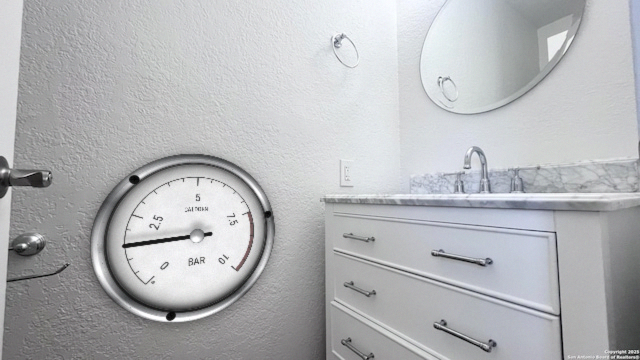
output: 1.5 bar
